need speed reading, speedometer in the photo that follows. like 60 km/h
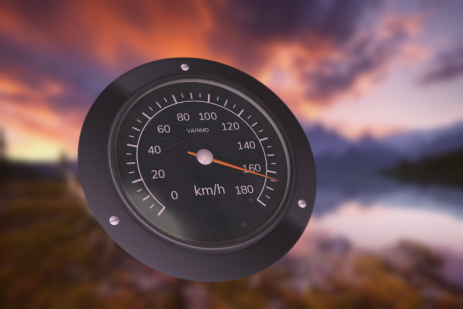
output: 165 km/h
